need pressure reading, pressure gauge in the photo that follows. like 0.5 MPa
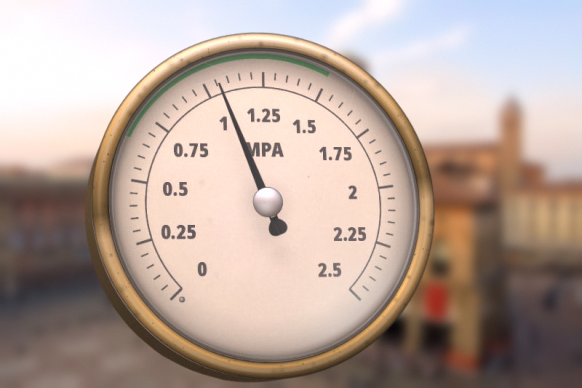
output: 1.05 MPa
